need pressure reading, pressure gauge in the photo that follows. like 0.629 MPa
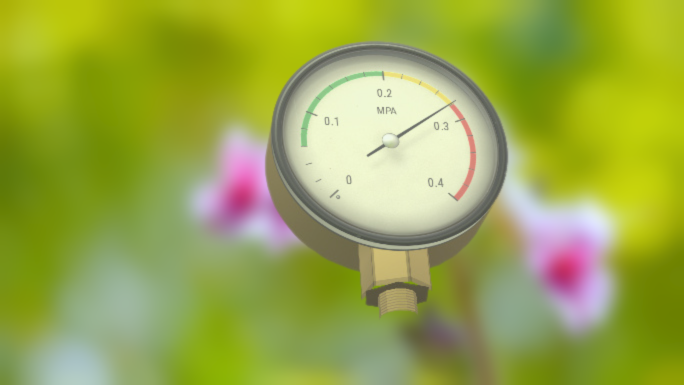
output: 0.28 MPa
